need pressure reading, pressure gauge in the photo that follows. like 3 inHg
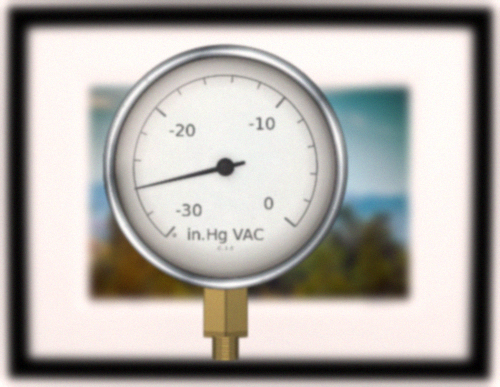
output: -26 inHg
